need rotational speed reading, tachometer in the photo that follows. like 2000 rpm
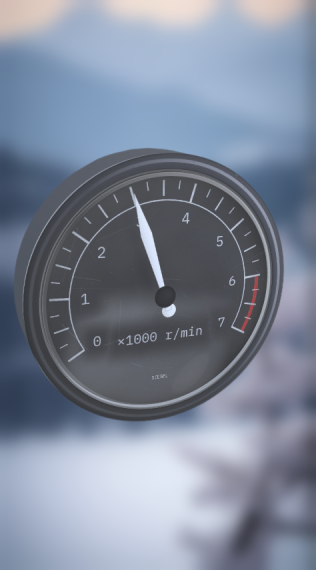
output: 3000 rpm
